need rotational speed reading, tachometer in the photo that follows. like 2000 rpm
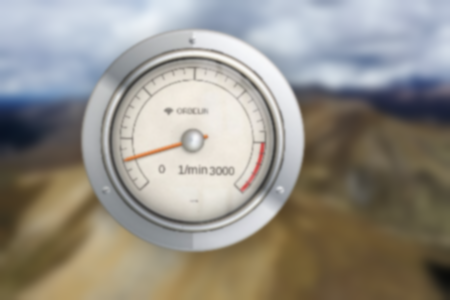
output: 300 rpm
